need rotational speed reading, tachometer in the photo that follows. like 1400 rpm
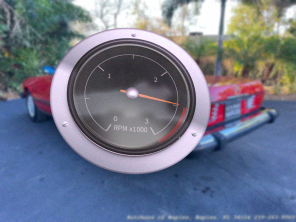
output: 2500 rpm
